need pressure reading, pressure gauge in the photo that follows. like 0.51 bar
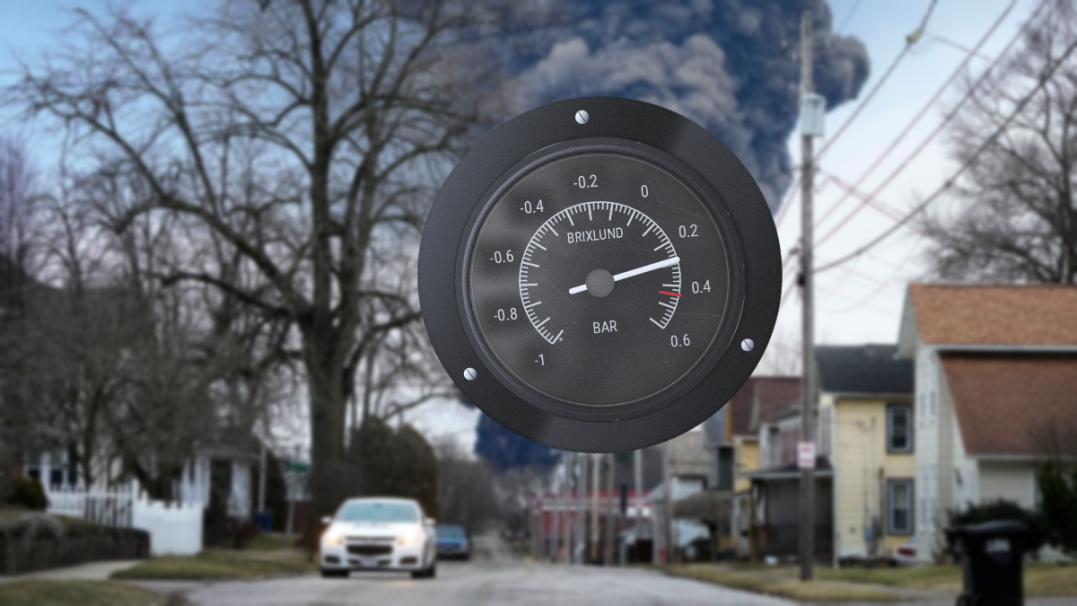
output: 0.28 bar
